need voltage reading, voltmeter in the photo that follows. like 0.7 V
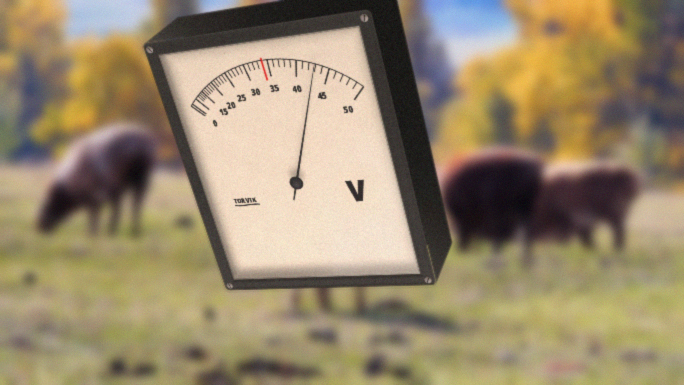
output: 43 V
